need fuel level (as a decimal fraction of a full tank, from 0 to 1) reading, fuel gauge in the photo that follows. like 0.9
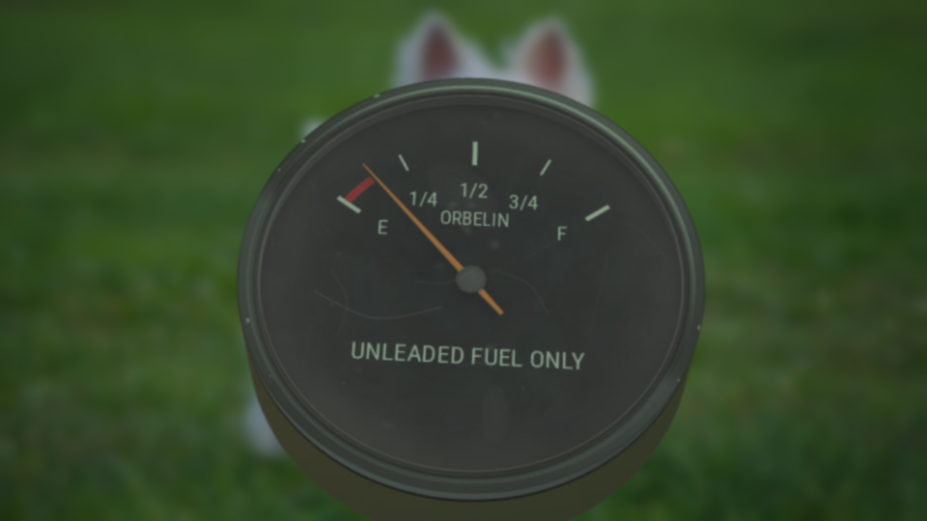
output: 0.125
